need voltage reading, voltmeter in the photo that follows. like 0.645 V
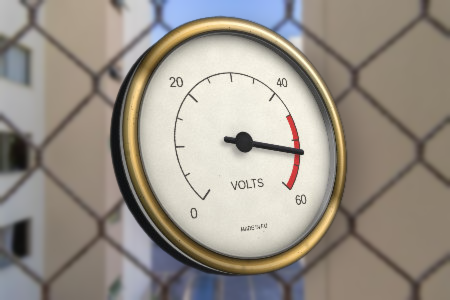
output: 52.5 V
